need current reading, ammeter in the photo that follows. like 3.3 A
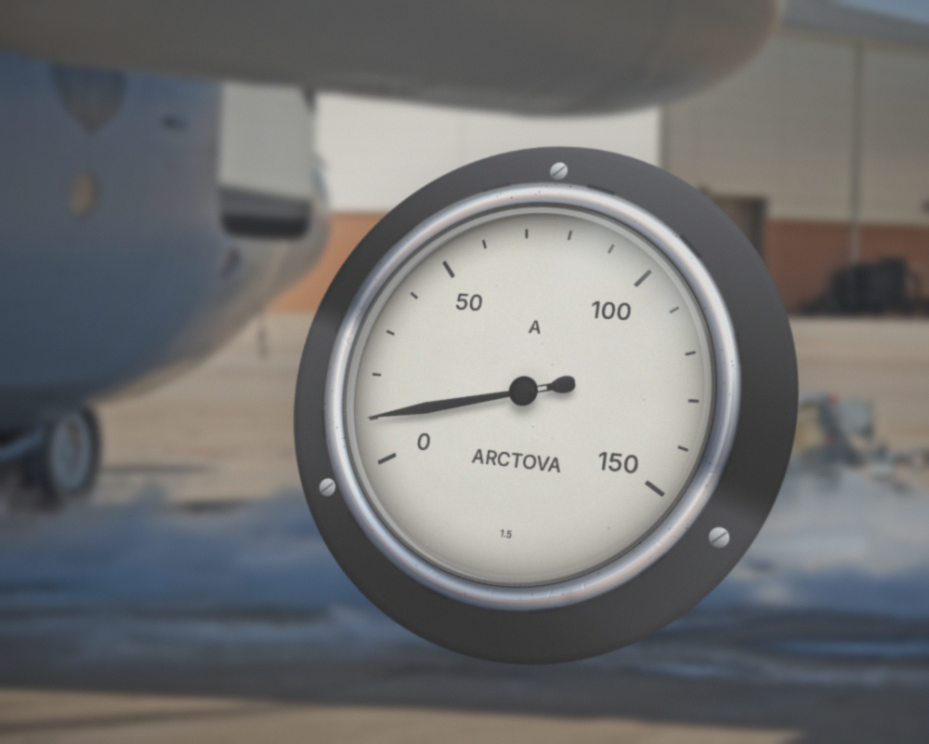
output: 10 A
